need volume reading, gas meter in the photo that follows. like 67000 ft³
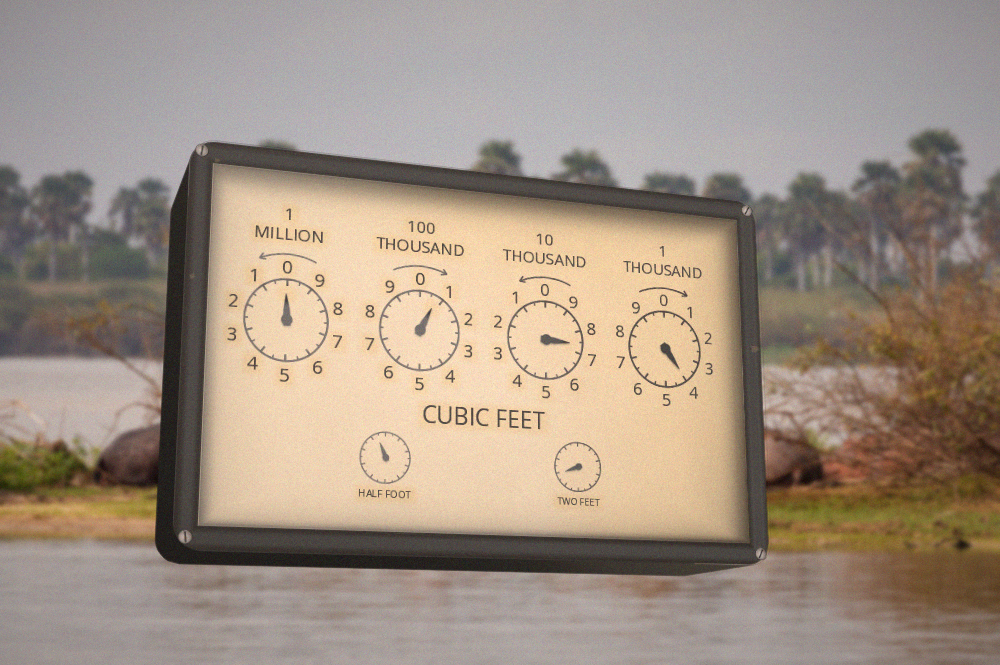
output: 7400 ft³
